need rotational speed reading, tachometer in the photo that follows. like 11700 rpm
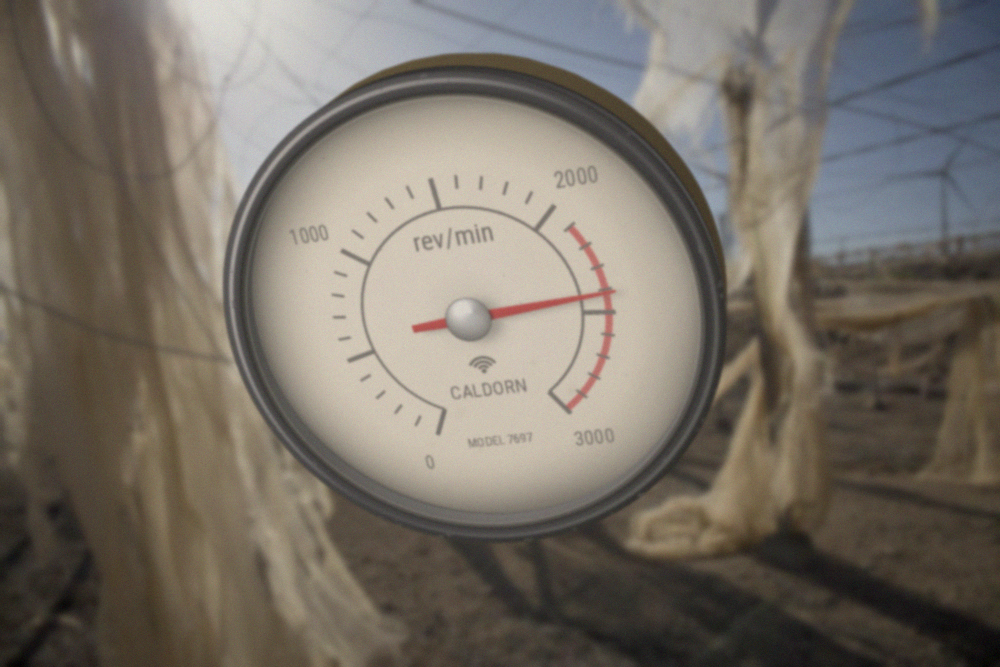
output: 2400 rpm
